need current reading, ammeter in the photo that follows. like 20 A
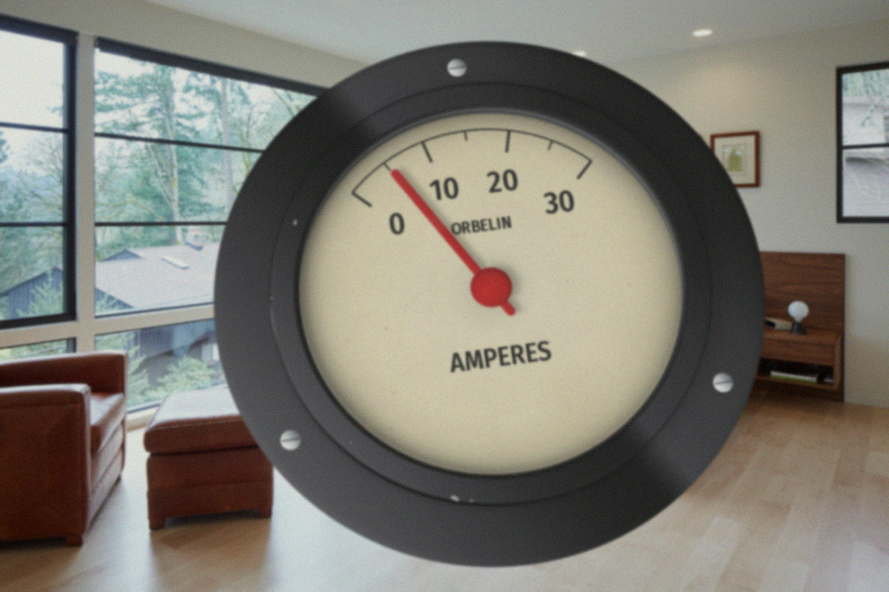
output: 5 A
